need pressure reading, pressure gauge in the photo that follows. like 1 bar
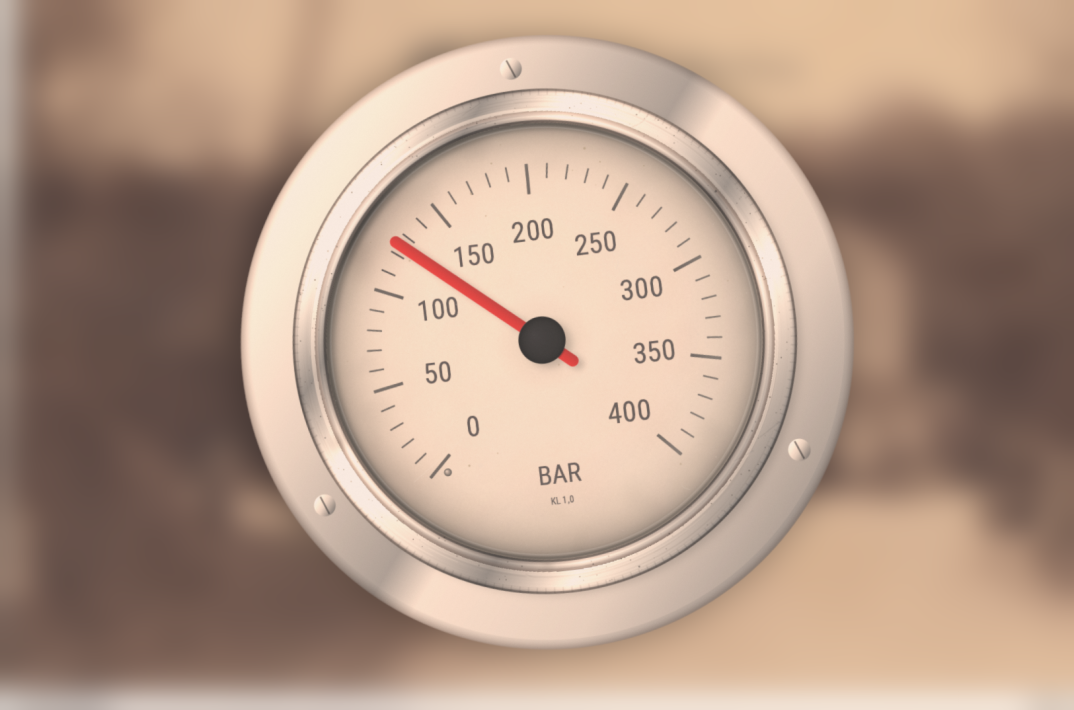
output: 125 bar
